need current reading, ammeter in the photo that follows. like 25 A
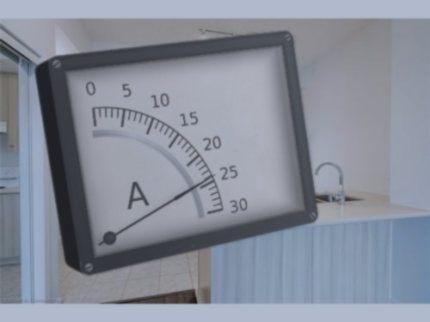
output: 24 A
